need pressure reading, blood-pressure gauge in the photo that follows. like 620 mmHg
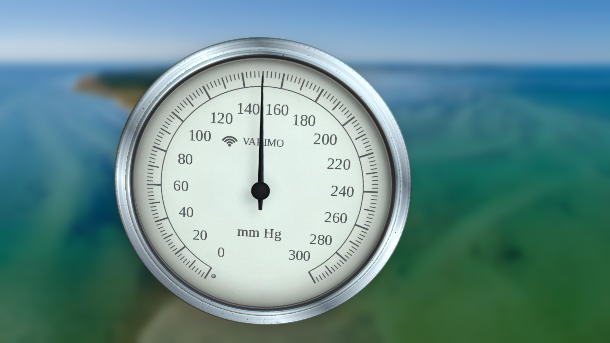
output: 150 mmHg
